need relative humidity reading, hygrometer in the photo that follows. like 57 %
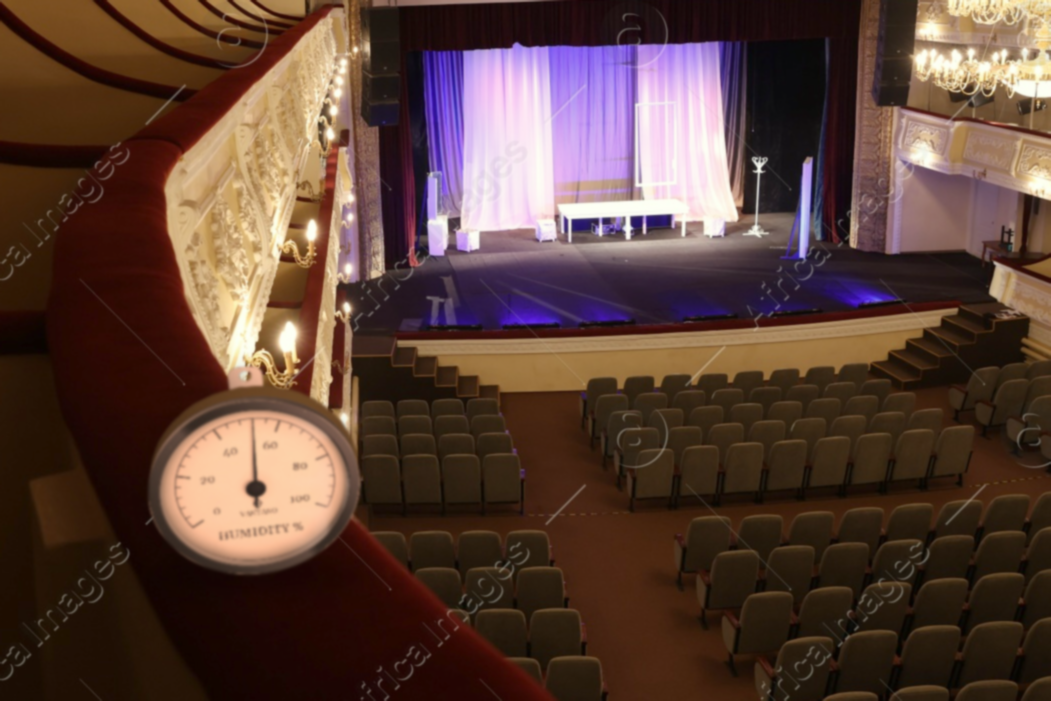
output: 52 %
